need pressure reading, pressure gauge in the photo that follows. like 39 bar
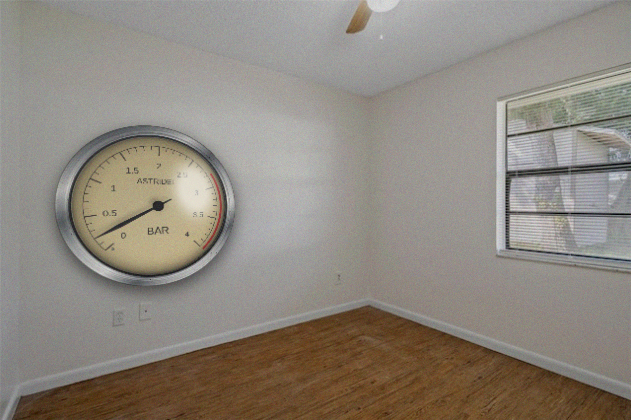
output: 0.2 bar
